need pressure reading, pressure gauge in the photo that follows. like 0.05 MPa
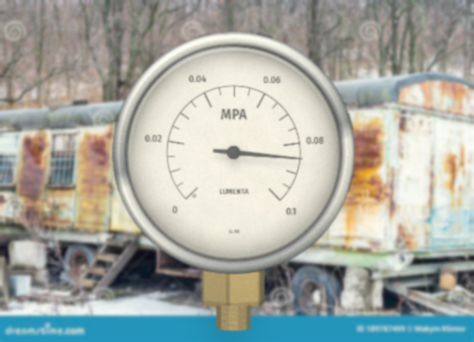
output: 0.085 MPa
